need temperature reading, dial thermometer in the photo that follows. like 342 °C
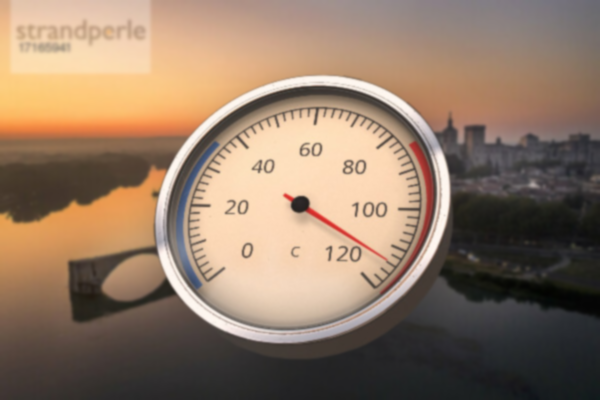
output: 114 °C
